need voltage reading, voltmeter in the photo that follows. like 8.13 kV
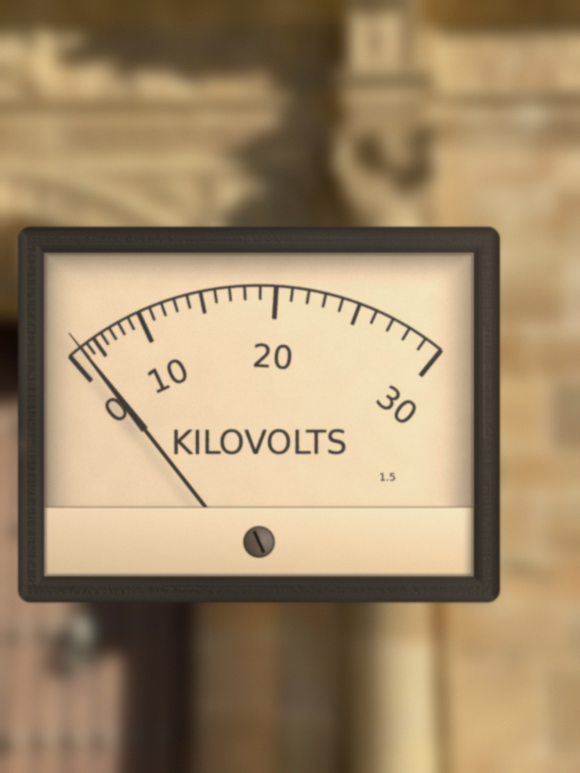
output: 3 kV
